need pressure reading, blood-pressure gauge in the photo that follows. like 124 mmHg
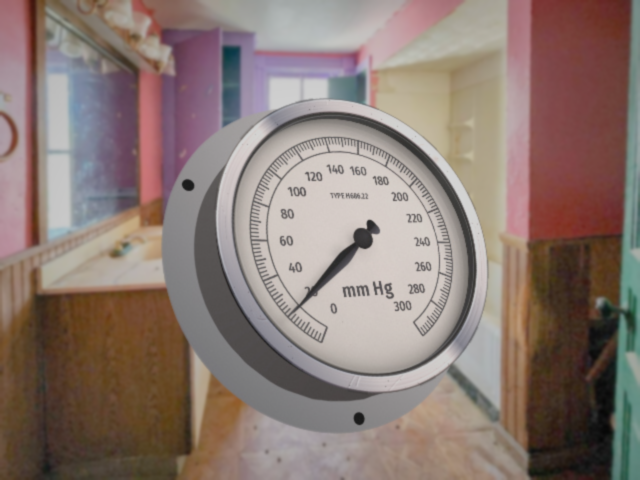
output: 20 mmHg
